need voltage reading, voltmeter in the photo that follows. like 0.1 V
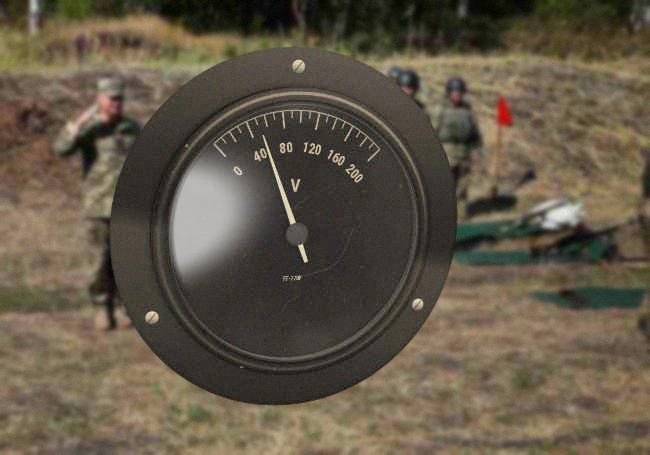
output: 50 V
